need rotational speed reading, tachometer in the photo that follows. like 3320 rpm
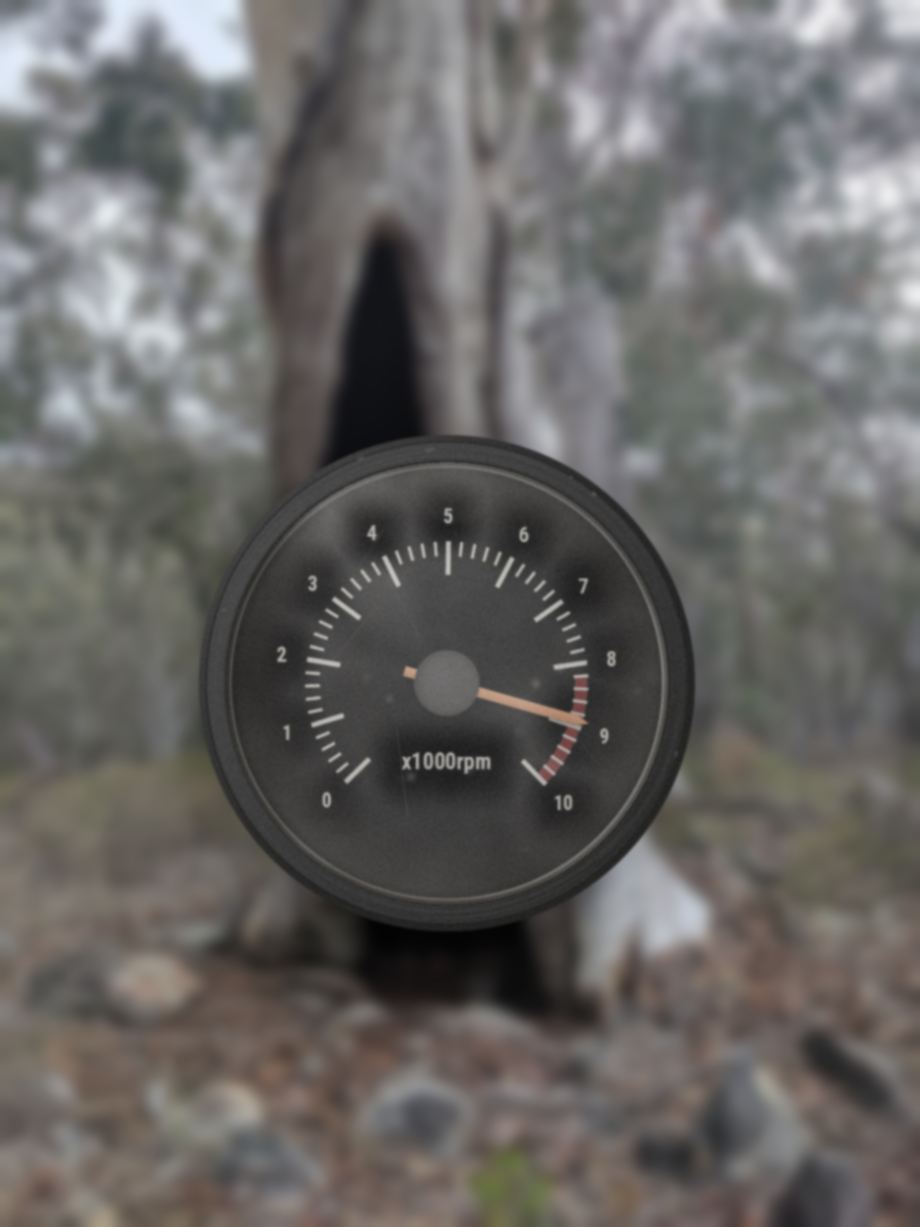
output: 8900 rpm
